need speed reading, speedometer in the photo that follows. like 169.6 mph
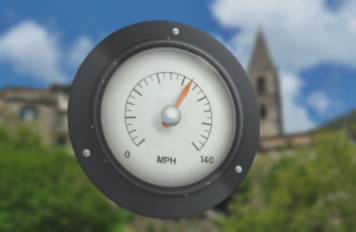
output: 85 mph
